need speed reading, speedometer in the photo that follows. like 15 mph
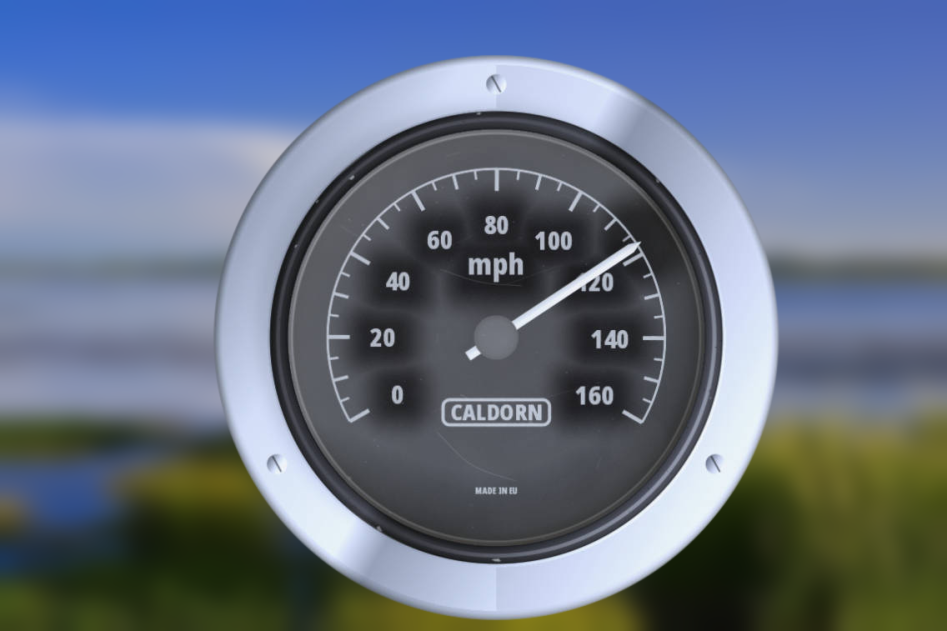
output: 117.5 mph
